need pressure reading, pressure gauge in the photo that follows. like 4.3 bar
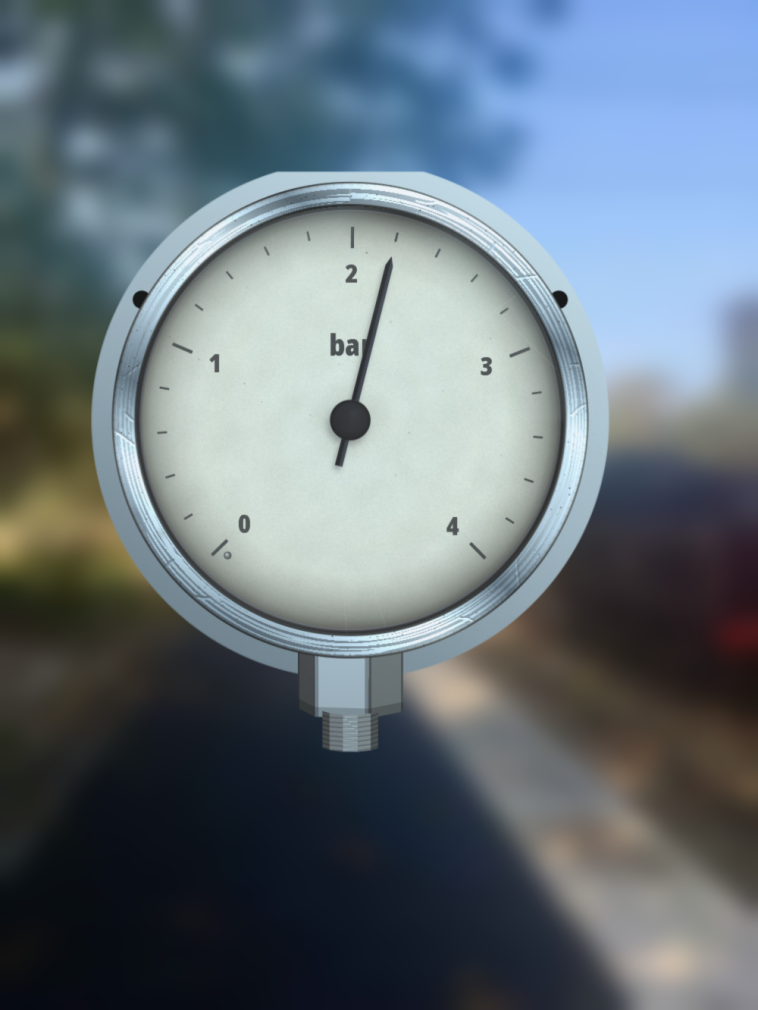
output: 2.2 bar
